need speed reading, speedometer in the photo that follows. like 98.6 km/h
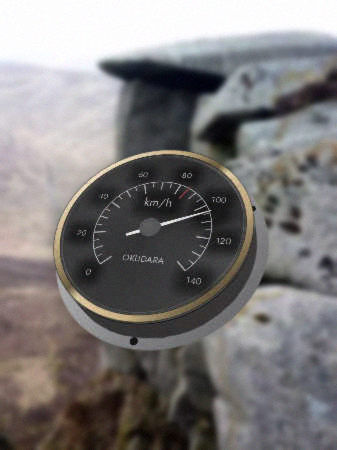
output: 105 km/h
